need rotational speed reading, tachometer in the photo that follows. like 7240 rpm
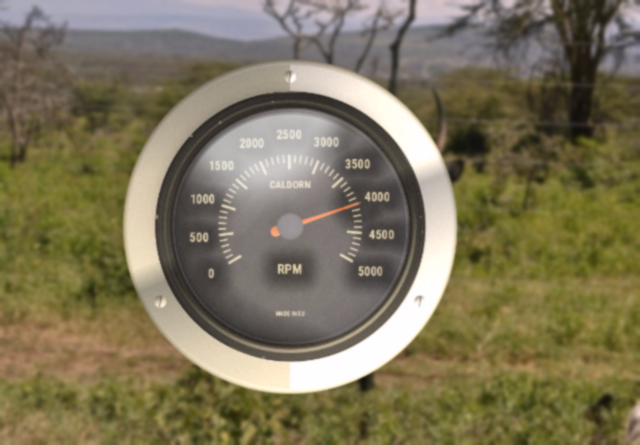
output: 4000 rpm
